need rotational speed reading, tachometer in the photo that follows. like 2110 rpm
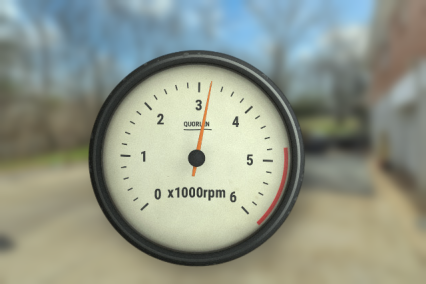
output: 3200 rpm
